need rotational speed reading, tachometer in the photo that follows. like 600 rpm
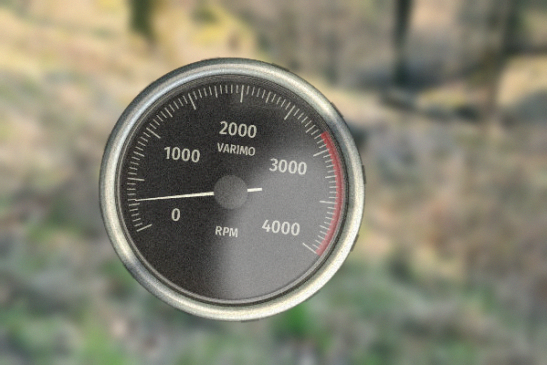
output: 300 rpm
